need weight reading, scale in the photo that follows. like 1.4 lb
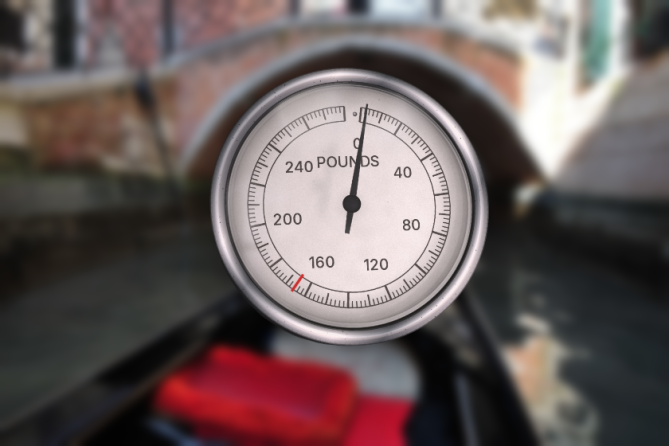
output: 2 lb
